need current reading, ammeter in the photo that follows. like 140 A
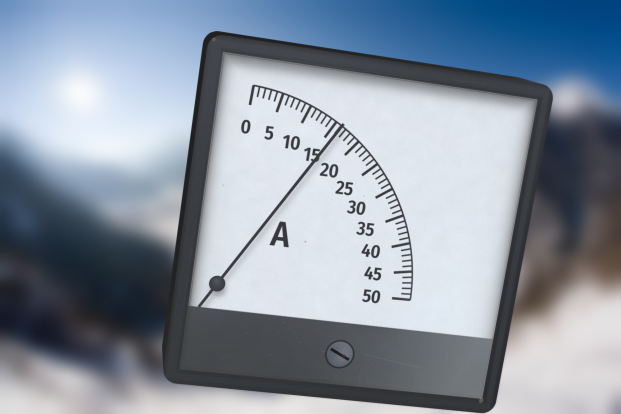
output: 16 A
